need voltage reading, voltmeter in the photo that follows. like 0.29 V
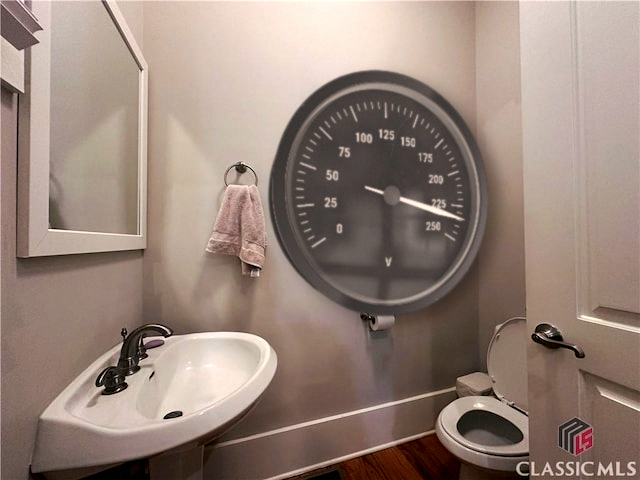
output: 235 V
